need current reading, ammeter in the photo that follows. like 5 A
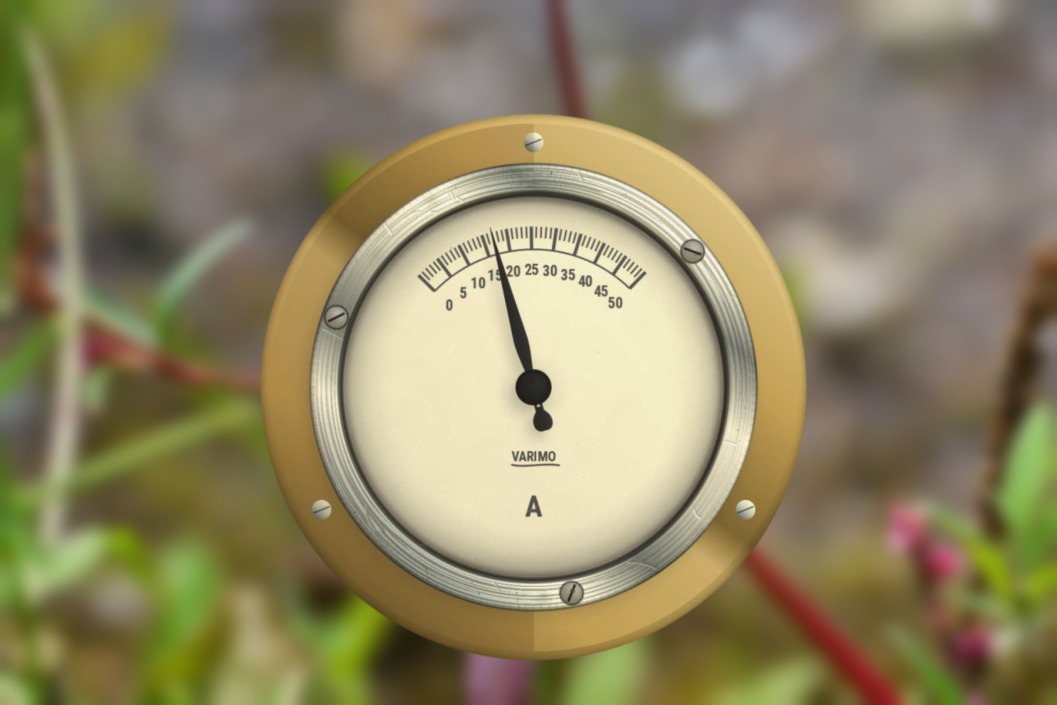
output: 17 A
